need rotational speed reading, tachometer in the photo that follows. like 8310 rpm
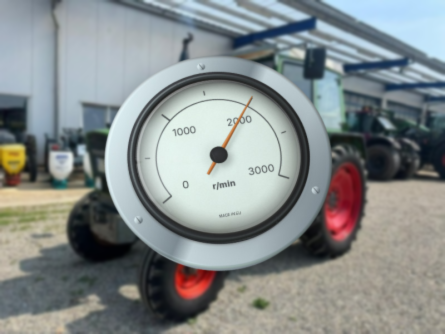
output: 2000 rpm
